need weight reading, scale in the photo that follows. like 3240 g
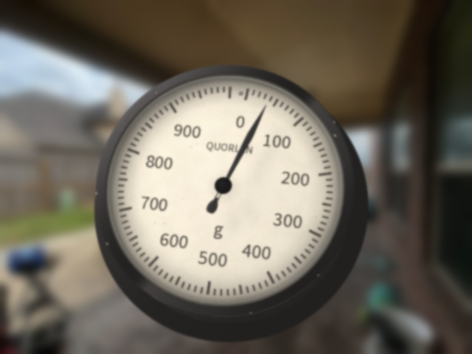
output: 40 g
